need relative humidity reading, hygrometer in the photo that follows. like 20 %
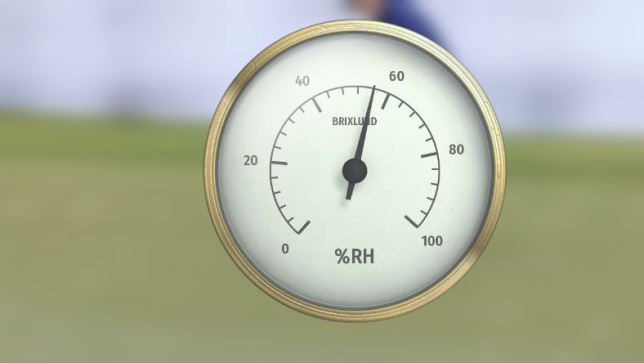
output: 56 %
